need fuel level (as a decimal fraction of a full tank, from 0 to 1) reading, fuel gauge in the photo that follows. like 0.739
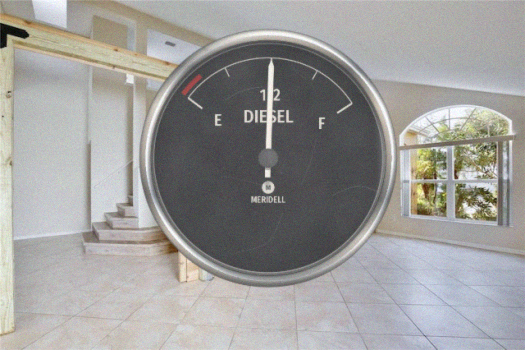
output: 0.5
